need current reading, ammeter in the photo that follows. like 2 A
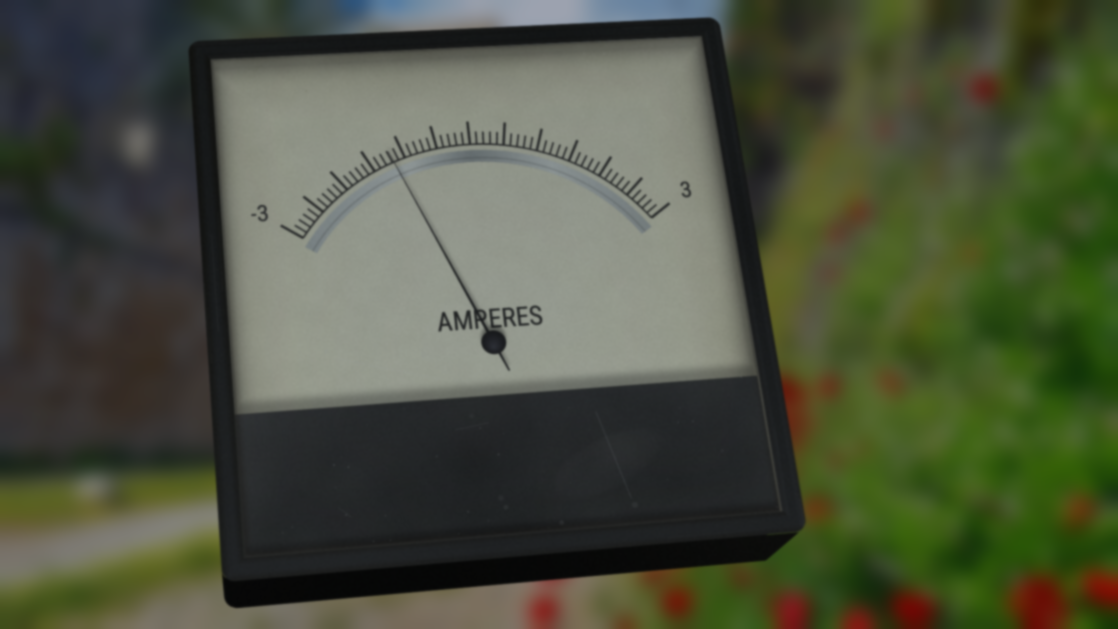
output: -1.2 A
